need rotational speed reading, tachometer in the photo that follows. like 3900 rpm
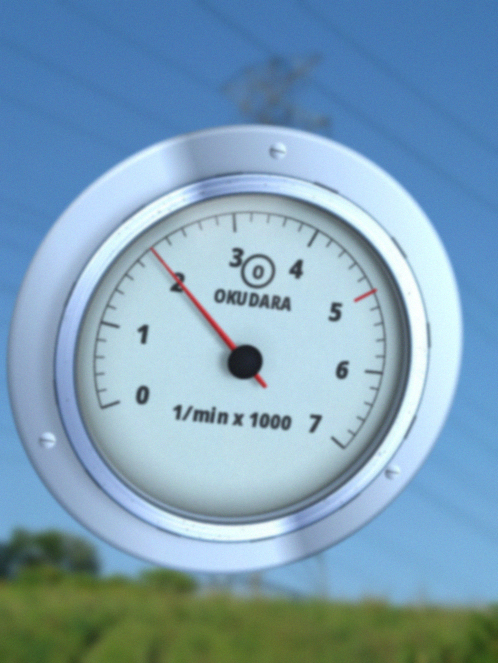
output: 2000 rpm
